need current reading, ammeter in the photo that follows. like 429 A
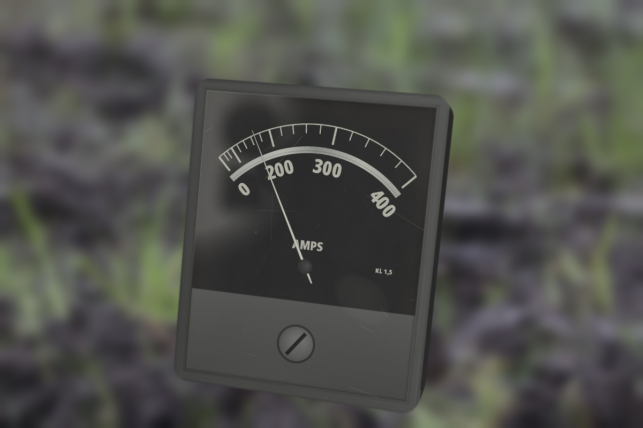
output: 170 A
